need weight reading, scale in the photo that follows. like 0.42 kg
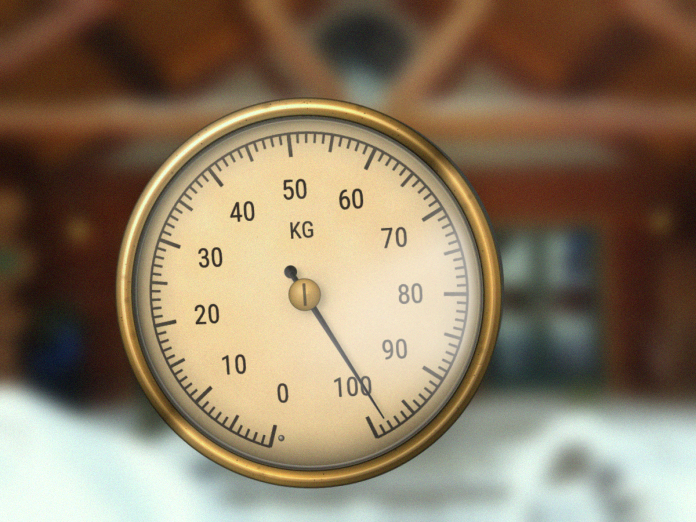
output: 98 kg
